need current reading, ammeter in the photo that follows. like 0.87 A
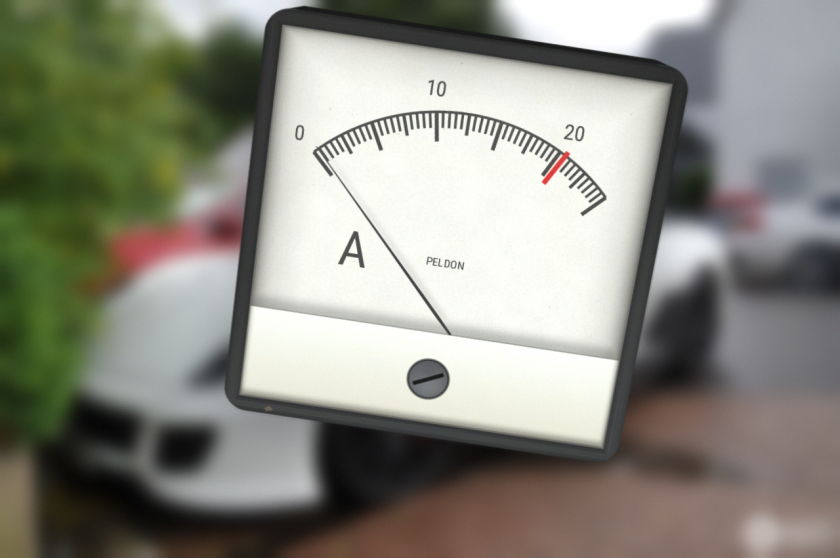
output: 0.5 A
